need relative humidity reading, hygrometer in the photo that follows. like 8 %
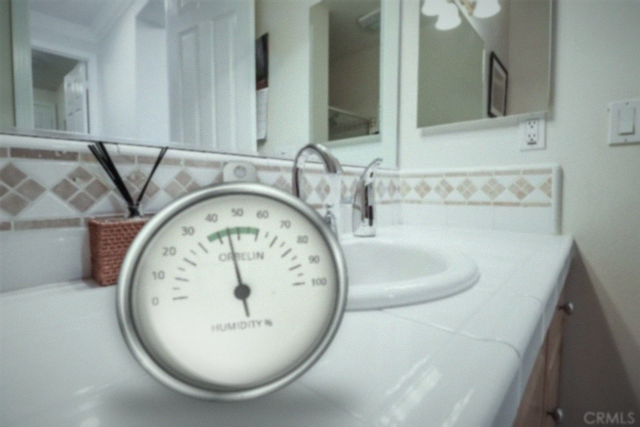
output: 45 %
